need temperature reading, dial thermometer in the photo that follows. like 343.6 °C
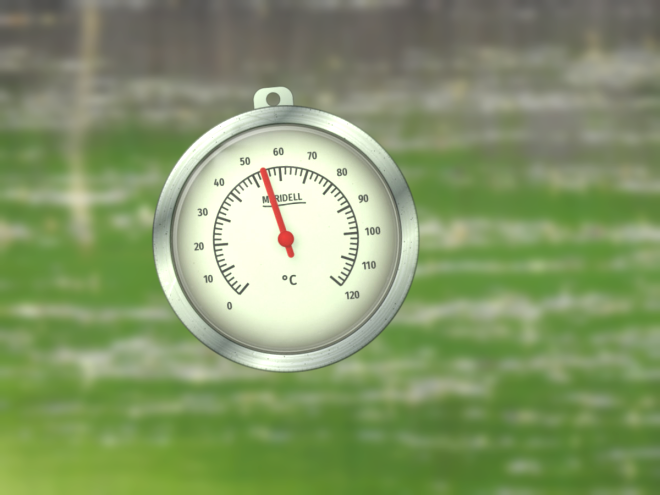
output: 54 °C
